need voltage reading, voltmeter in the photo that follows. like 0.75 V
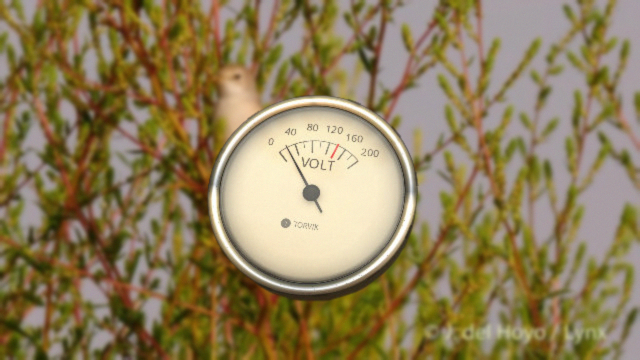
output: 20 V
